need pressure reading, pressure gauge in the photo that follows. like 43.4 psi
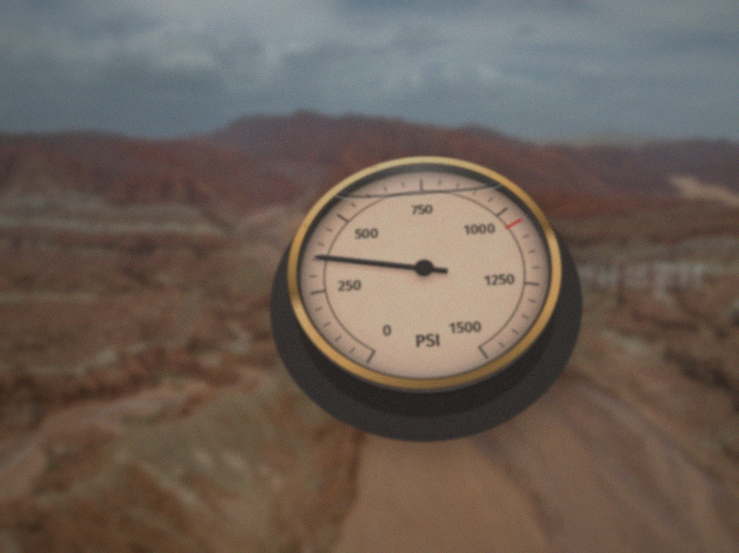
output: 350 psi
